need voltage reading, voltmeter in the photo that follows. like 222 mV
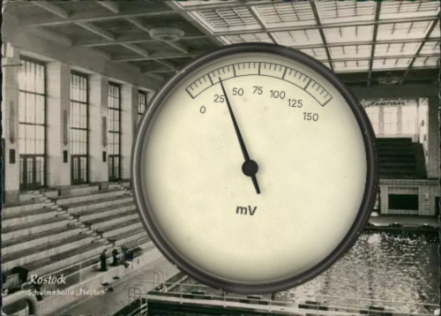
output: 35 mV
